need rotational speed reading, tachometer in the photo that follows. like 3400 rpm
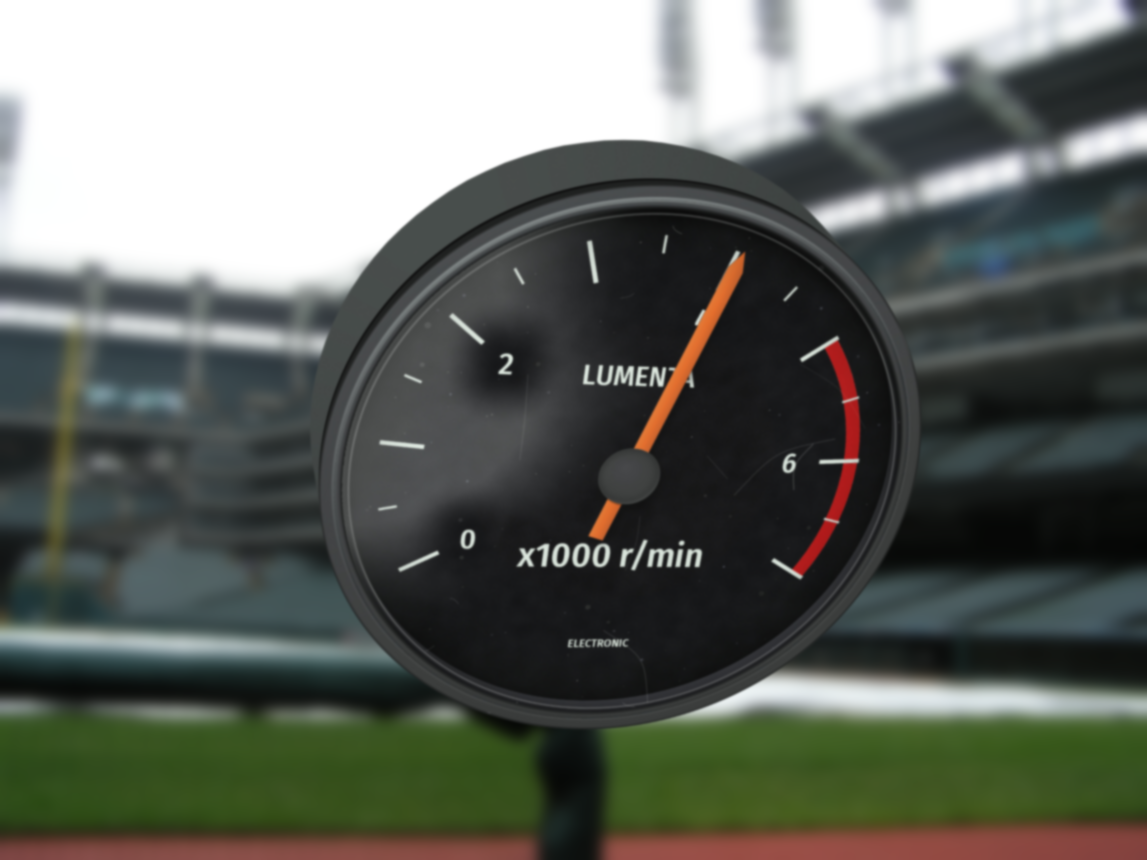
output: 4000 rpm
